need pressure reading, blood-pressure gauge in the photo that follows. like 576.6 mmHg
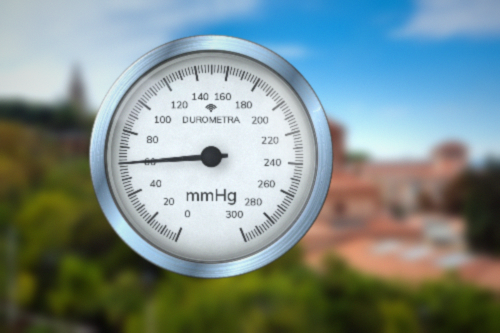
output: 60 mmHg
